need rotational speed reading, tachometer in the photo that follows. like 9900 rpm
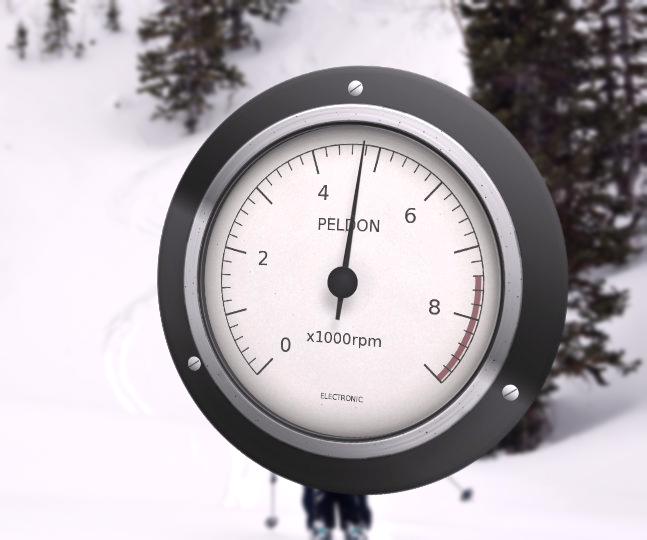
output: 4800 rpm
